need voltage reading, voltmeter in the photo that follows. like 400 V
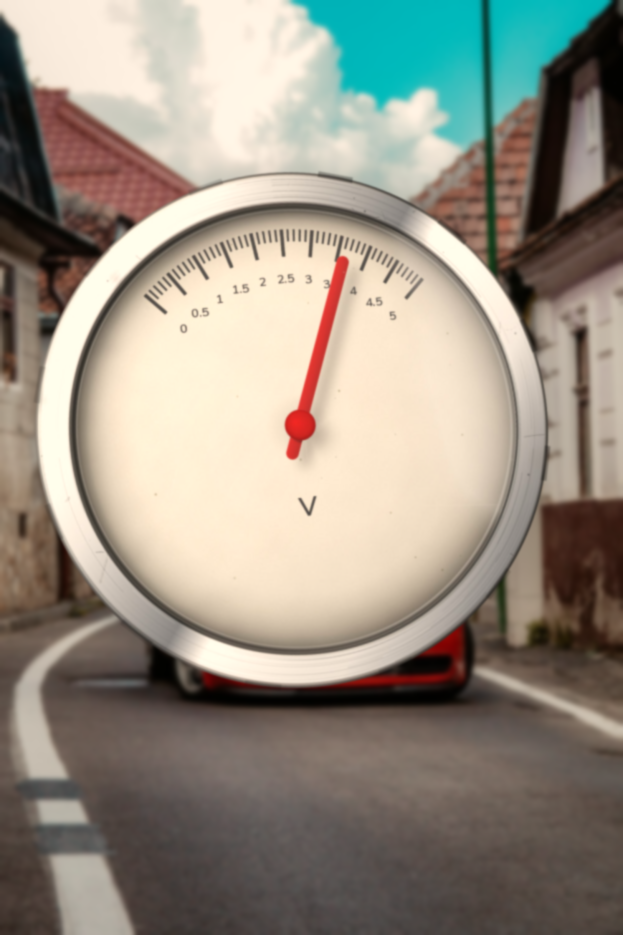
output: 3.6 V
